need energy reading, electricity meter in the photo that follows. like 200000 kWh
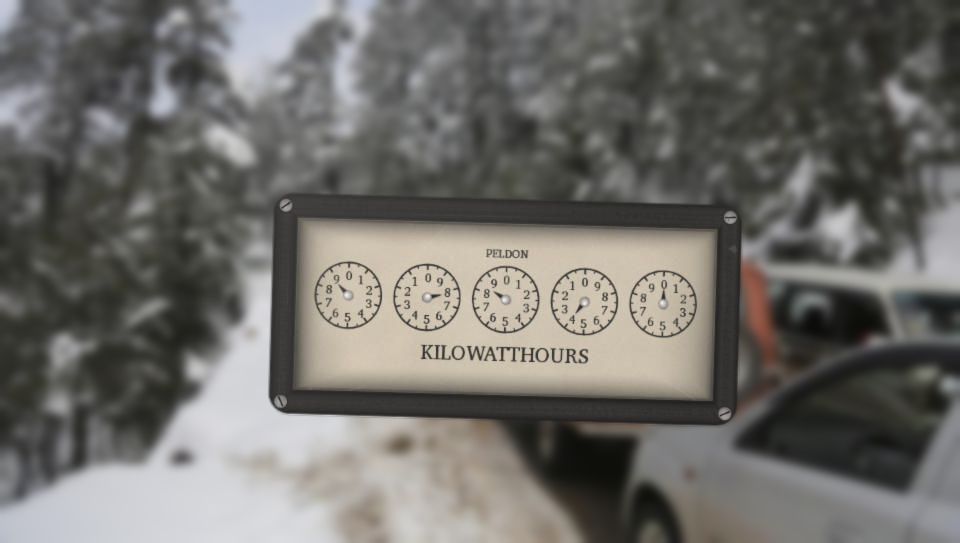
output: 87840 kWh
